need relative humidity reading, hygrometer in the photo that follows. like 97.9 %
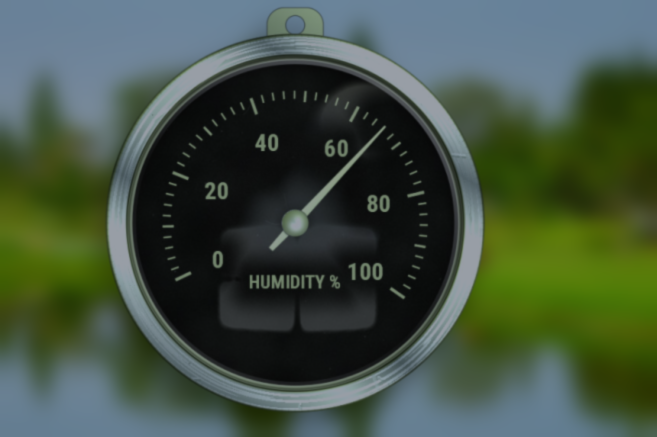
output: 66 %
